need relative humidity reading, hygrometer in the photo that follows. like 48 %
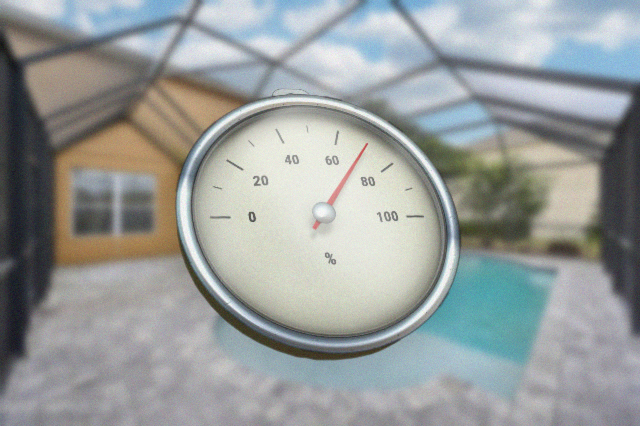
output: 70 %
